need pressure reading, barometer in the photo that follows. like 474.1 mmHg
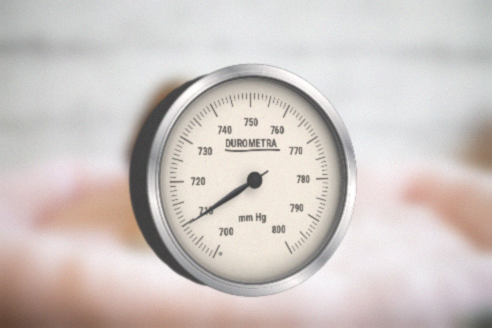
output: 710 mmHg
